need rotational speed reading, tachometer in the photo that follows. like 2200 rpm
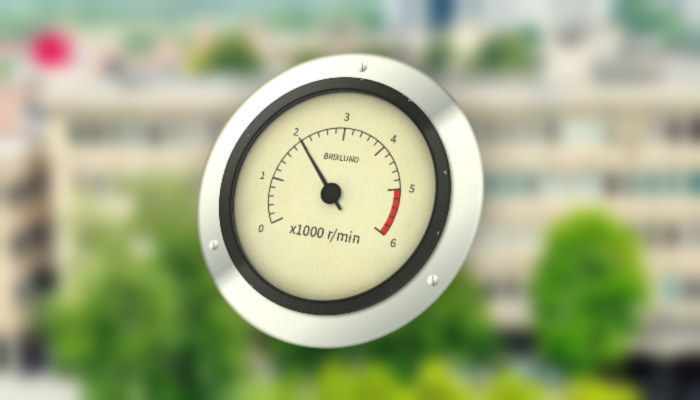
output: 2000 rpm
